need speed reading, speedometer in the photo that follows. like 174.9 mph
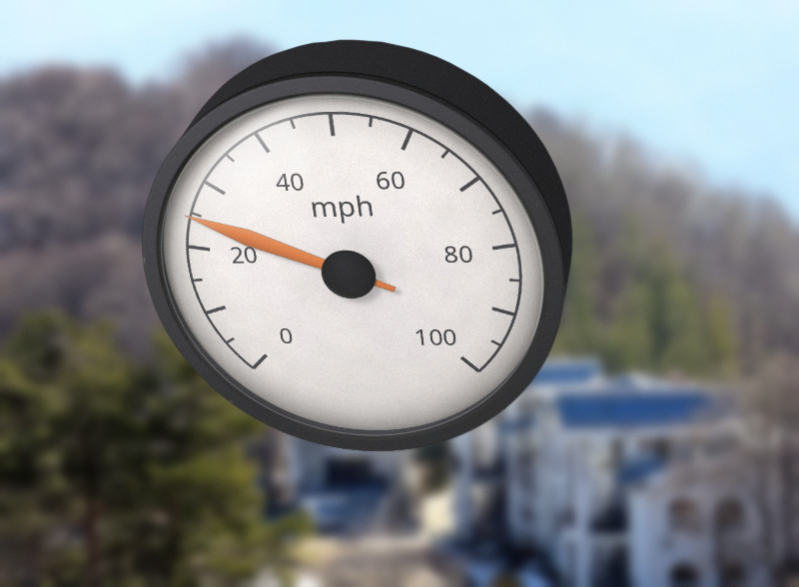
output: 25 mph
